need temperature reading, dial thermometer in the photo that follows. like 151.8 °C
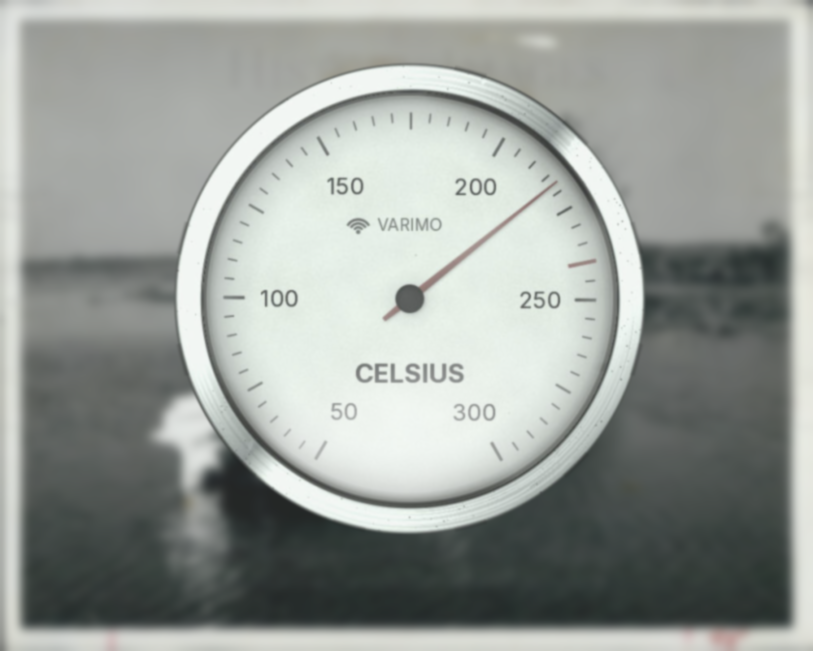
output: 217.5 °C
